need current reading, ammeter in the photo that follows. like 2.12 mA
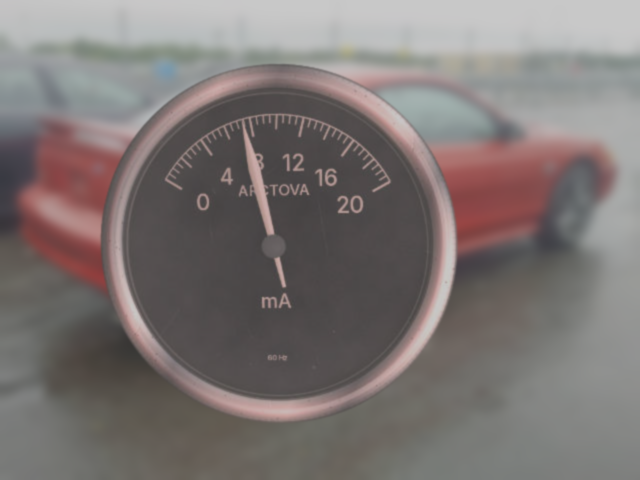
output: 7.5 mA
